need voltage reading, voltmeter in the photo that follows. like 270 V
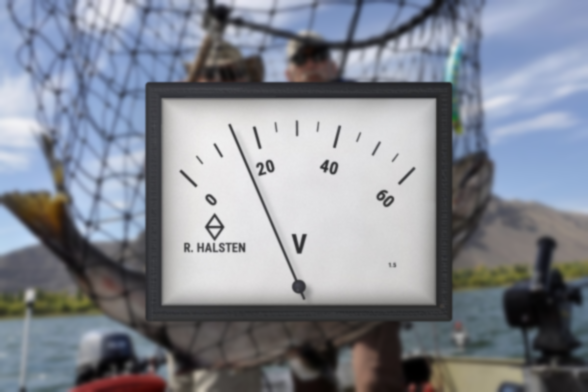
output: 15 V
